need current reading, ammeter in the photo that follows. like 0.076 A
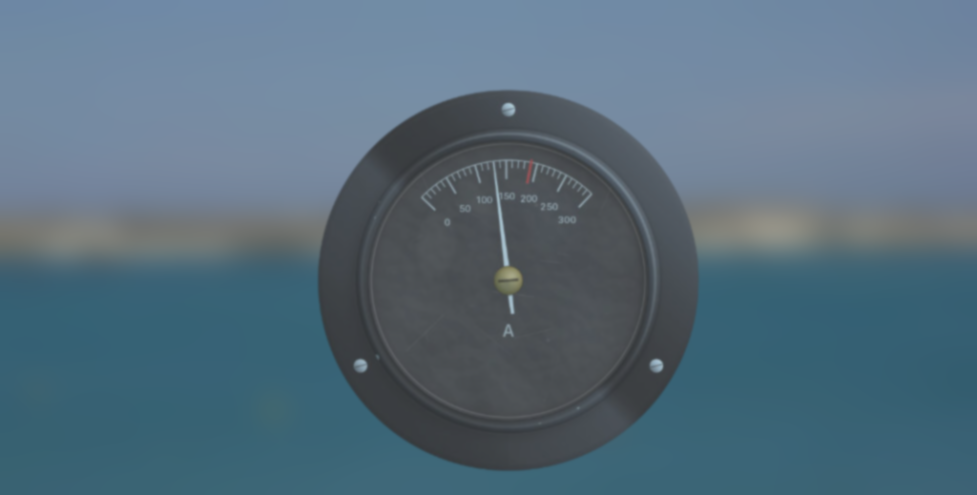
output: 130 A
